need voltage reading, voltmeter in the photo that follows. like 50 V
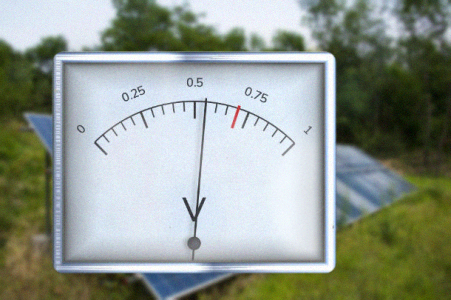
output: 0.55 V
